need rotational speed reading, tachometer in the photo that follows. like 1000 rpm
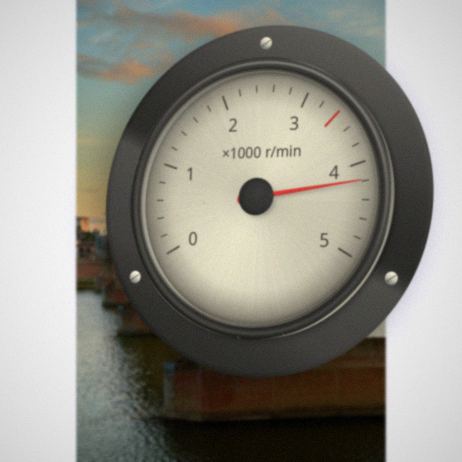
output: 4200 rpm
